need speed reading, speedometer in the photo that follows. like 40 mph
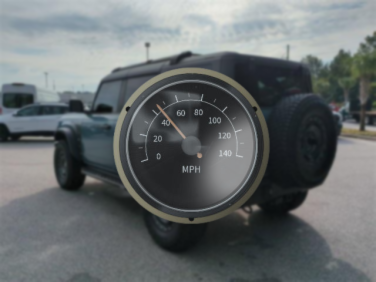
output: 45 mph
